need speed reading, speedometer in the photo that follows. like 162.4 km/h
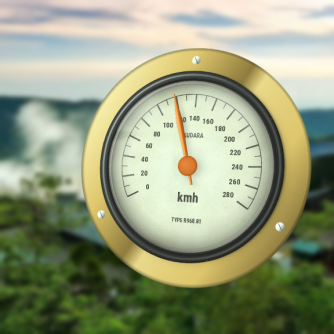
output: 120 km/h
